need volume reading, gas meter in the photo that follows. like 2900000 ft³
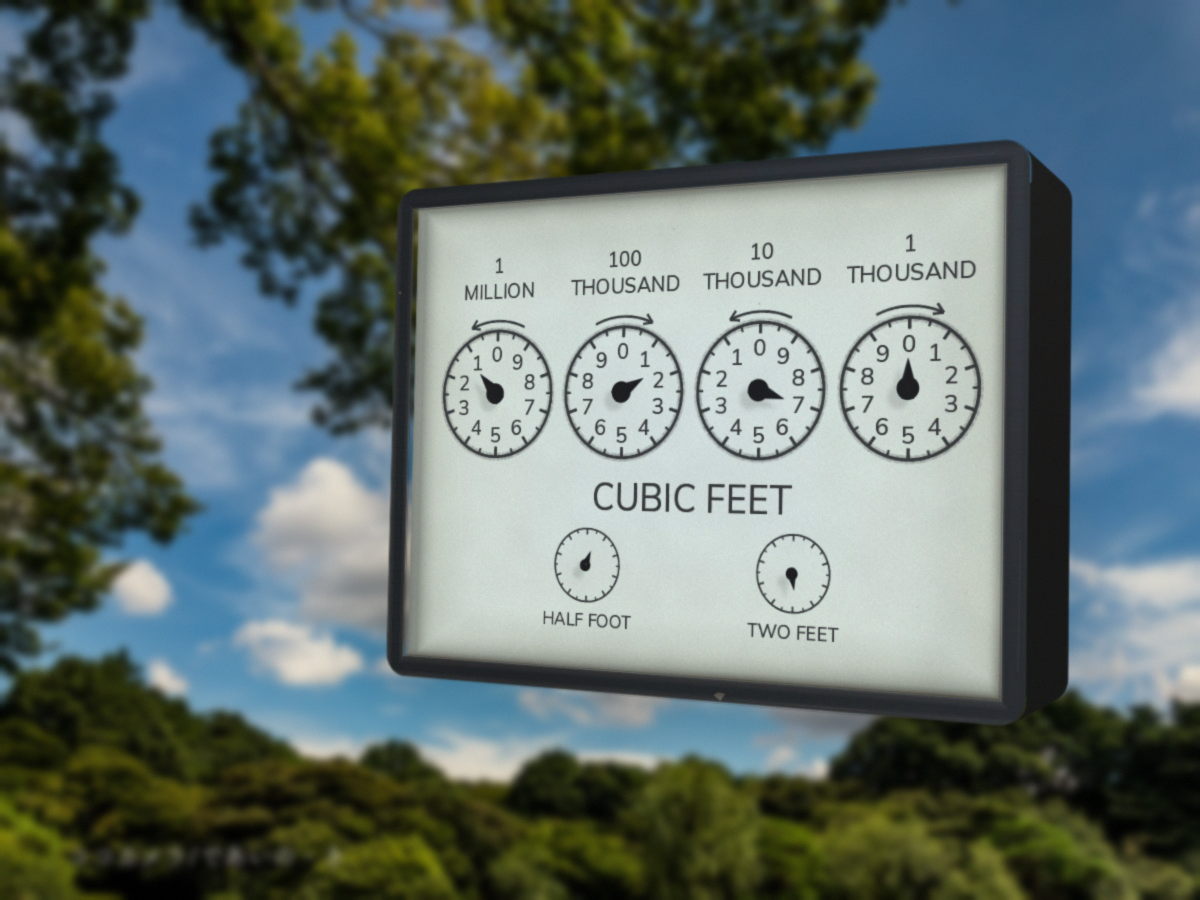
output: 117000 ft³
